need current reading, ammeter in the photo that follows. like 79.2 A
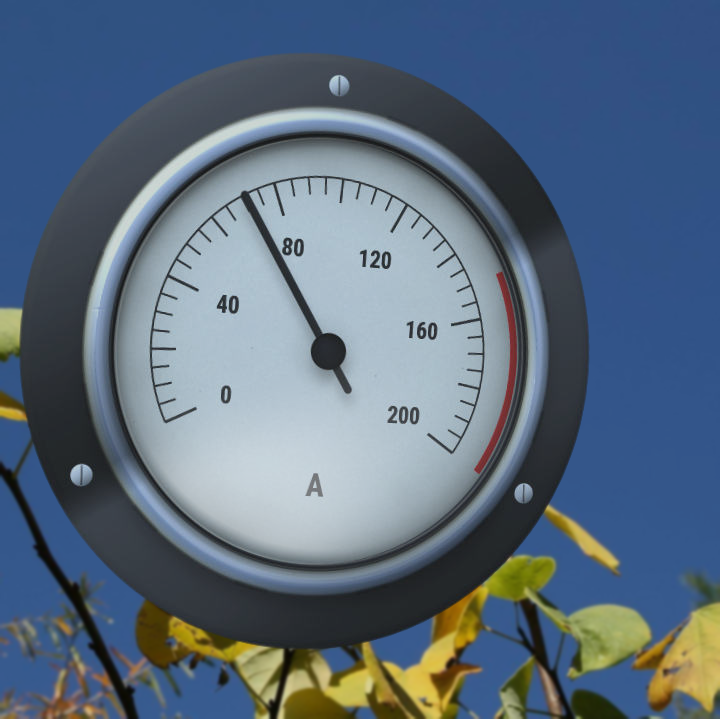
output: 70 A
